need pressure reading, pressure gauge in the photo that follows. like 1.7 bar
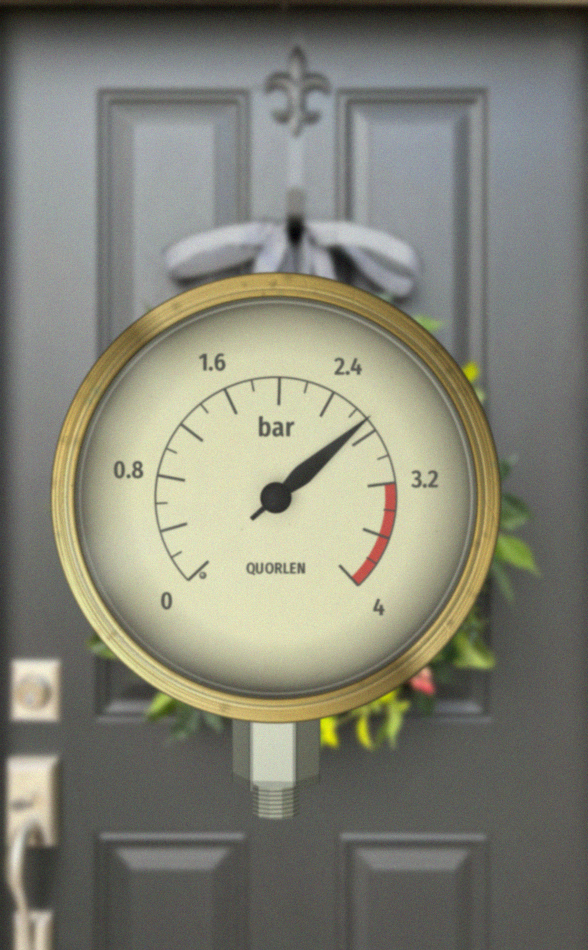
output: 2.7 bar
